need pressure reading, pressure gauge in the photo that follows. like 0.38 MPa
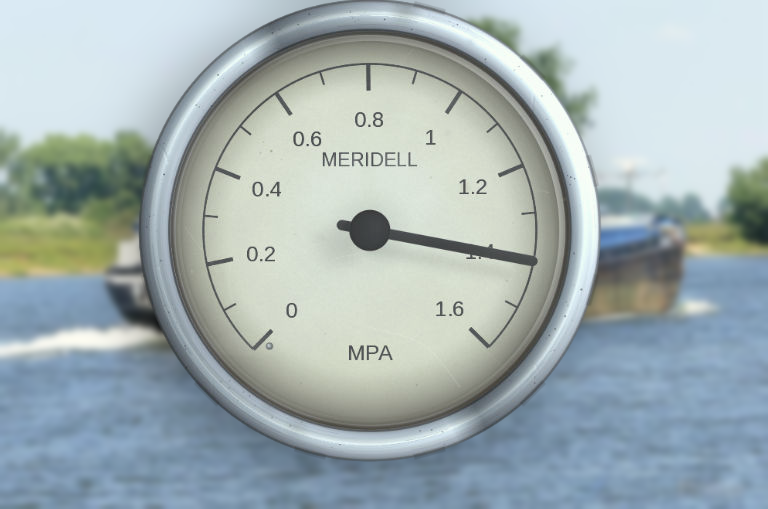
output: 1.4 MPa
